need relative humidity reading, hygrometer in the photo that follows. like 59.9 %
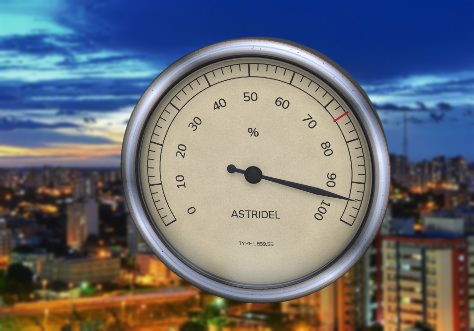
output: 94 %
